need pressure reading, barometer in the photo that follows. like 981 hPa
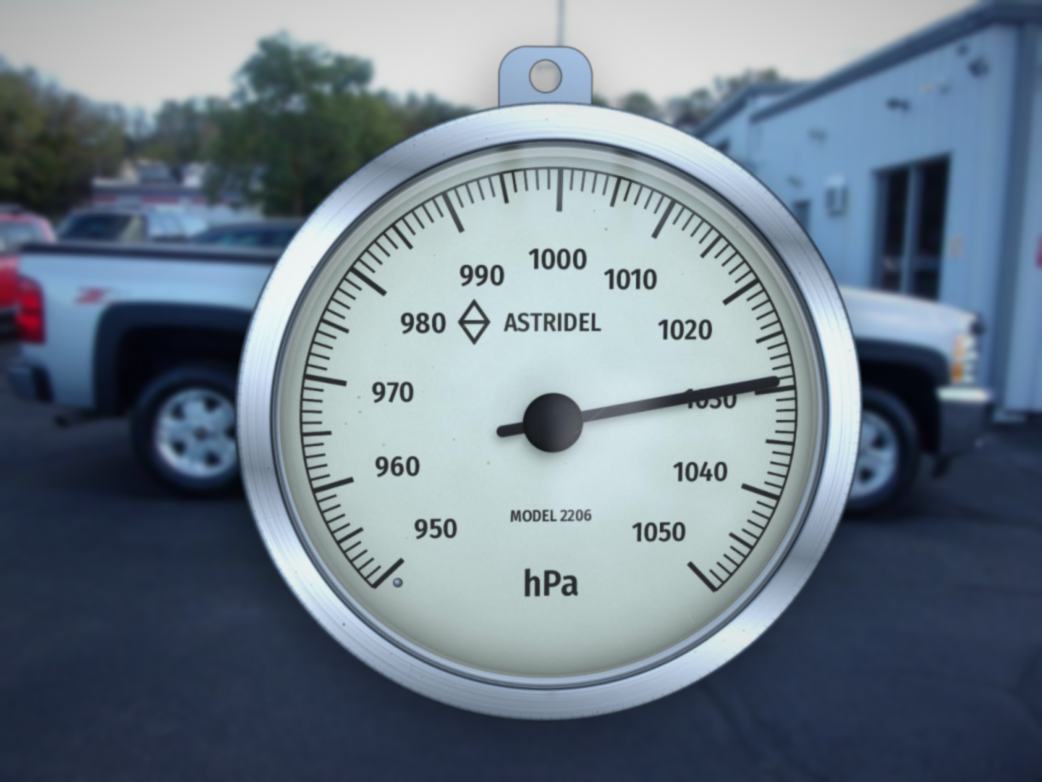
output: 1029 hPa
